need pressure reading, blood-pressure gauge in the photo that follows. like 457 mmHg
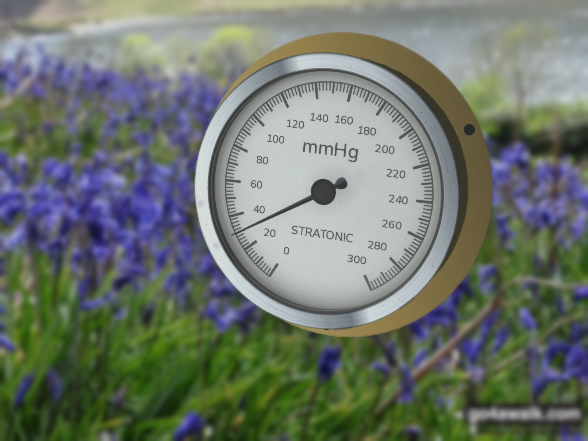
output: 30 mmHg
